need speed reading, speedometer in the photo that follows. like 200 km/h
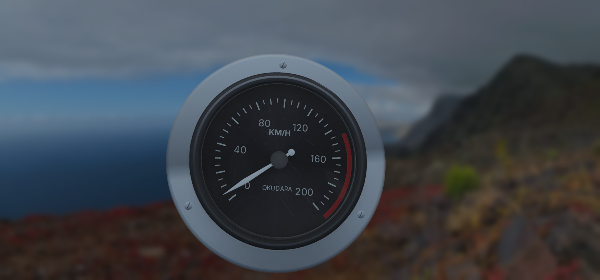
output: 5 km/h
